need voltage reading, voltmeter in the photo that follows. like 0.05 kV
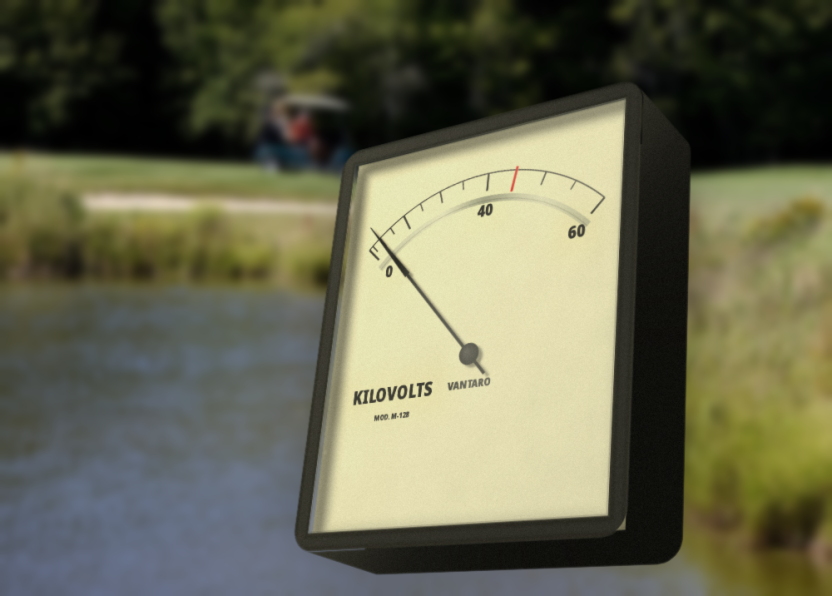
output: 10 kV
